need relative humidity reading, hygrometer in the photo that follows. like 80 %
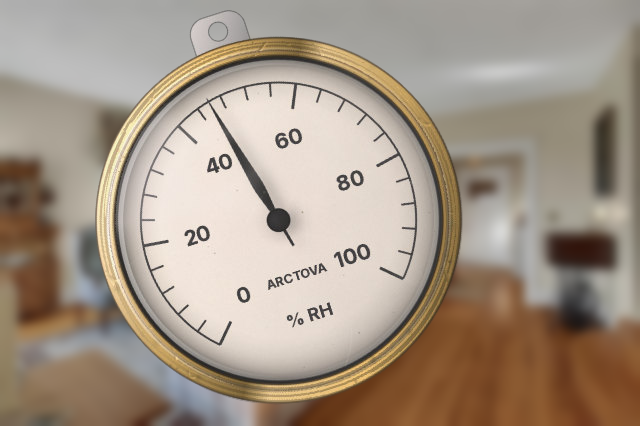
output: 46 %
